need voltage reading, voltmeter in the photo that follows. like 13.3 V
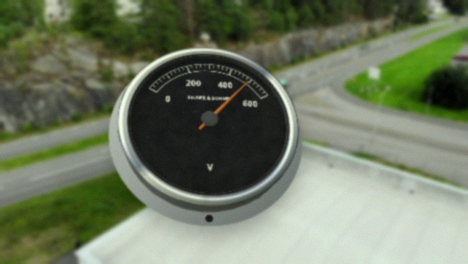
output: 500 V
